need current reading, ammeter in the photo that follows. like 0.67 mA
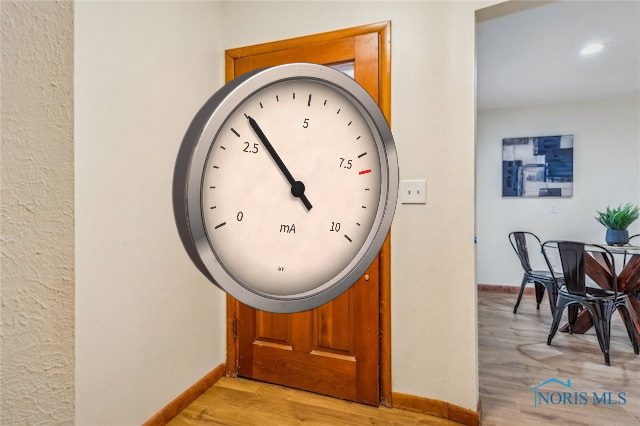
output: 3 mA
